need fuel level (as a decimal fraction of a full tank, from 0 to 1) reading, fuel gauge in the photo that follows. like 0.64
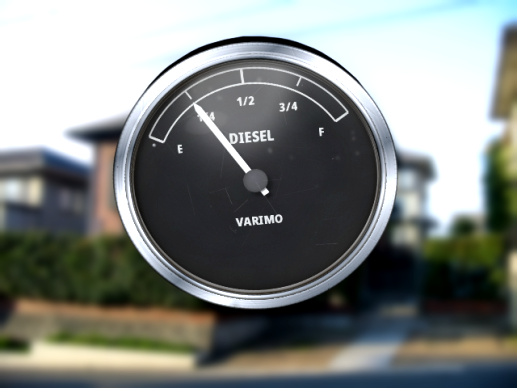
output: 0.25
